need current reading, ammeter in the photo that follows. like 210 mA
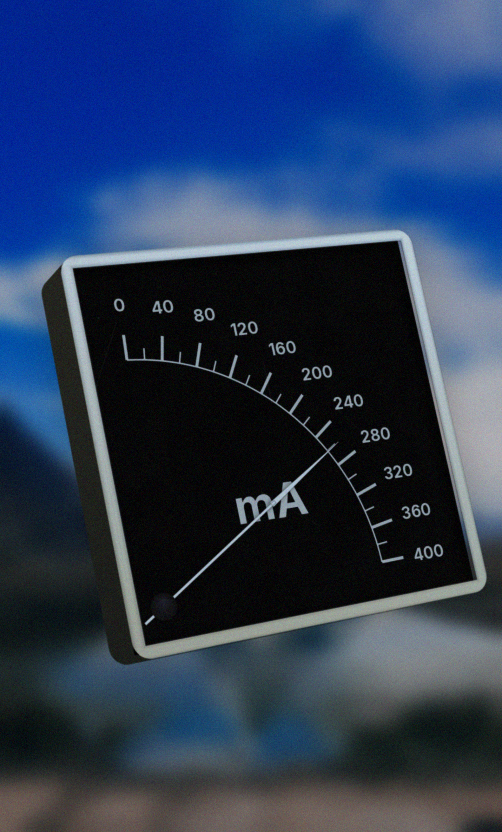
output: 260 mA
